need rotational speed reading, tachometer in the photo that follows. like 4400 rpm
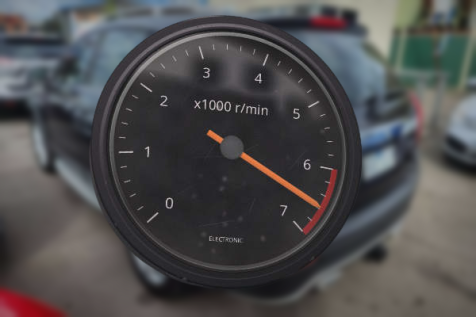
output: 6600 rpm
